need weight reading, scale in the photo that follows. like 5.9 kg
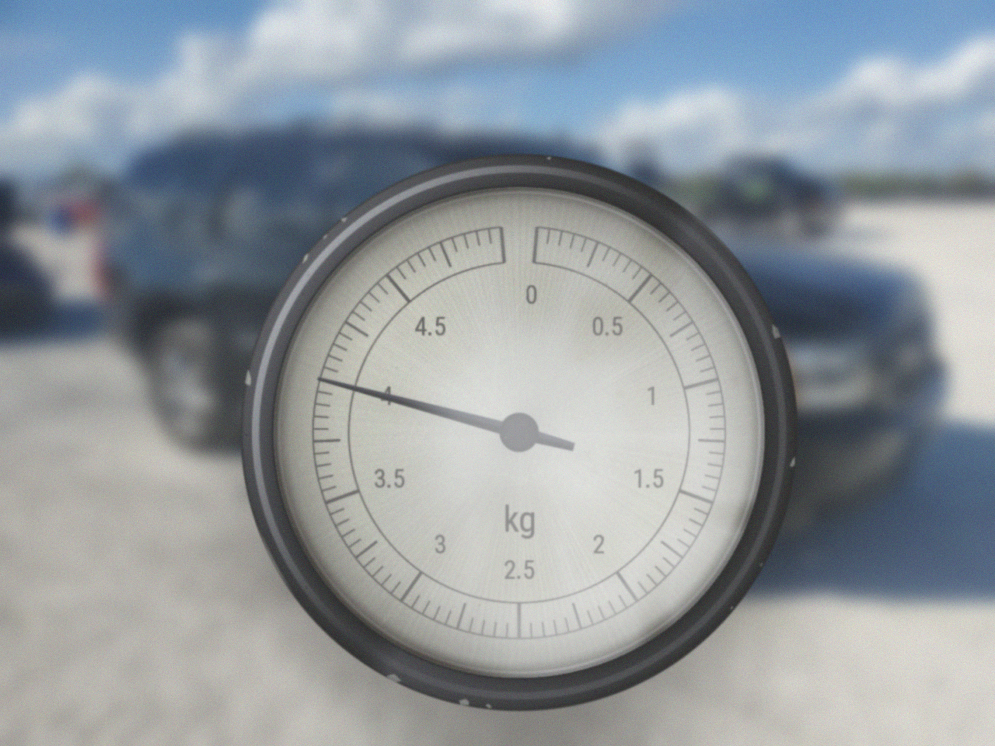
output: 4 kg
